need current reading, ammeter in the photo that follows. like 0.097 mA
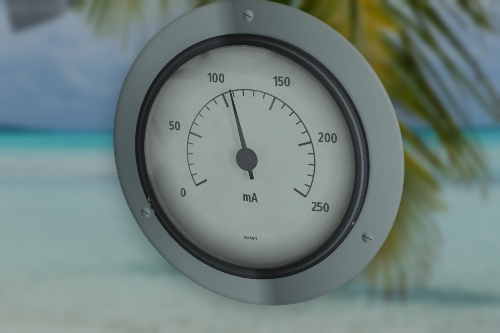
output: 110 mA
